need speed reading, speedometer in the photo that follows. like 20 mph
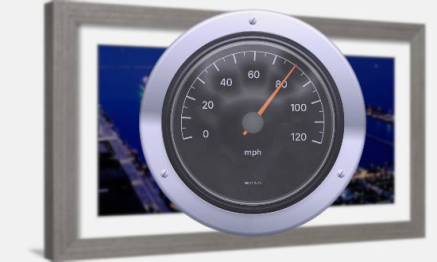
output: 80 mph
